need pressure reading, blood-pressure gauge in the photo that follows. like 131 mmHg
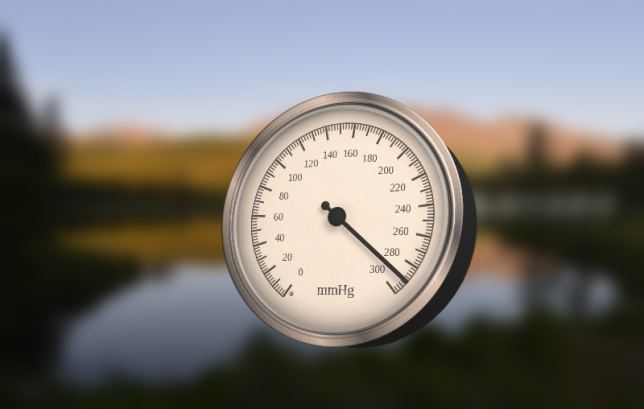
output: 290 mmHg
